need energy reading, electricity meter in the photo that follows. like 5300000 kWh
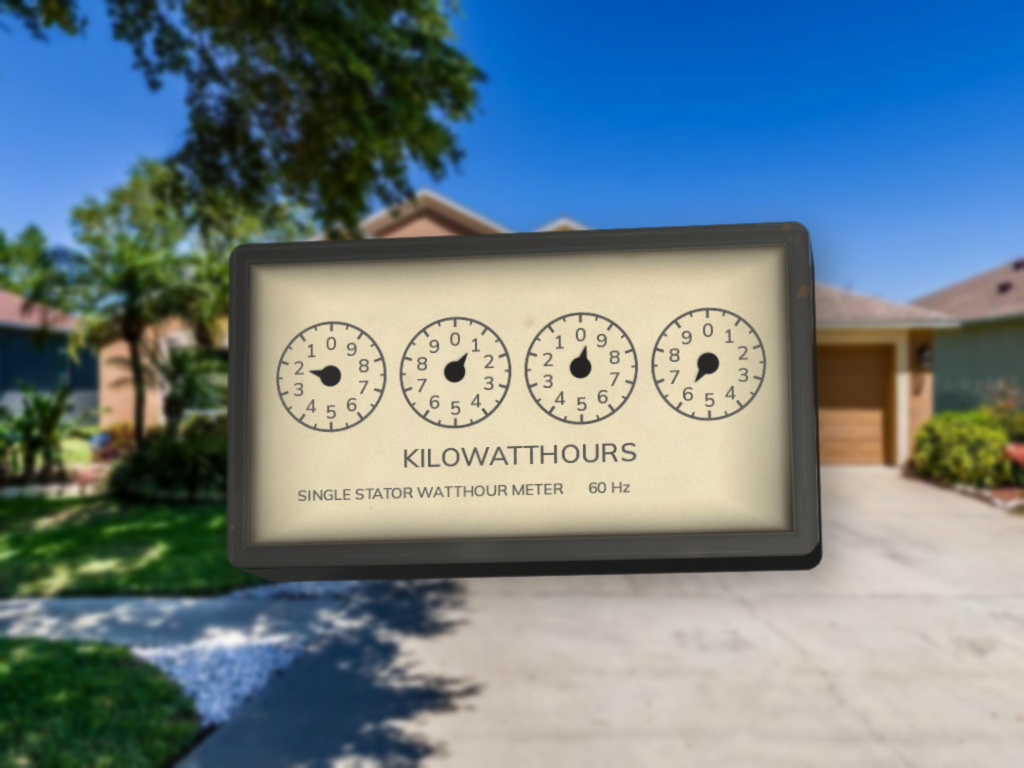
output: 2096 kWh
